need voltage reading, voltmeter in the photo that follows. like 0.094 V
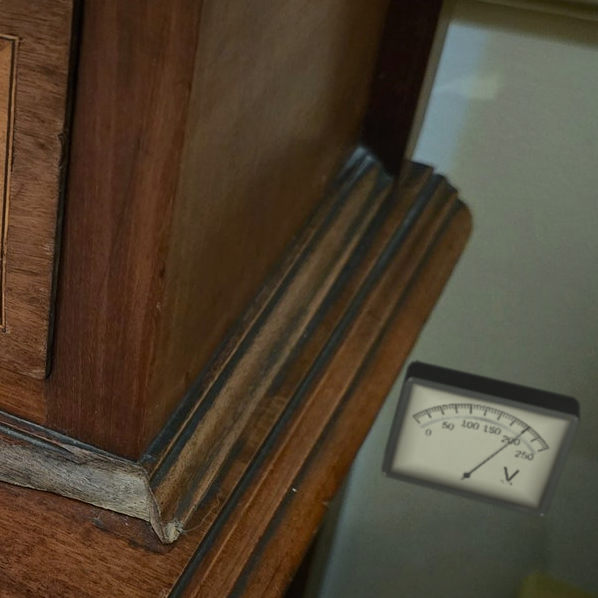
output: 200 V
